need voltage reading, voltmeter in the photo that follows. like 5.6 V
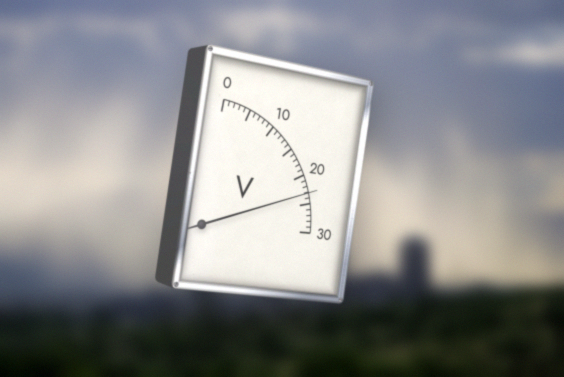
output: 23 V
